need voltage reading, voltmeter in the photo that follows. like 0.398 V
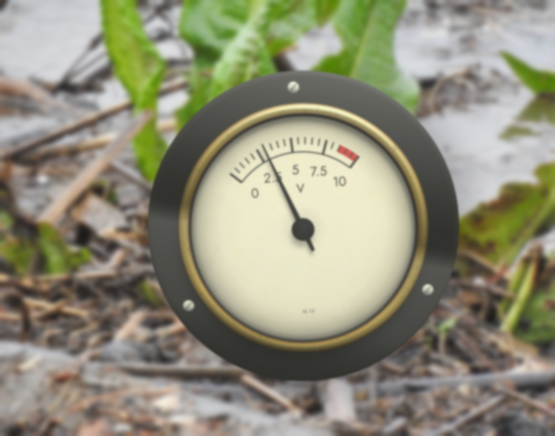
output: 3 V
